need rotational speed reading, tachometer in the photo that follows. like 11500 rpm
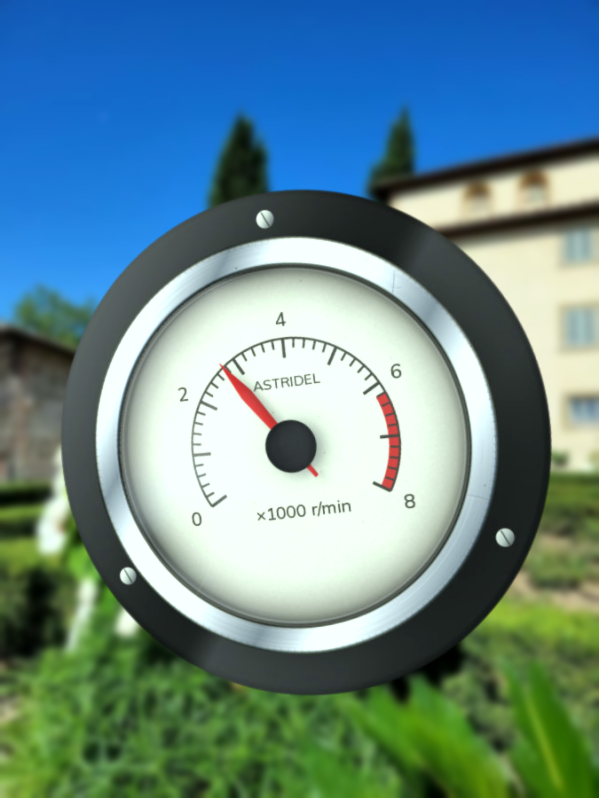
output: 2800 rpm
